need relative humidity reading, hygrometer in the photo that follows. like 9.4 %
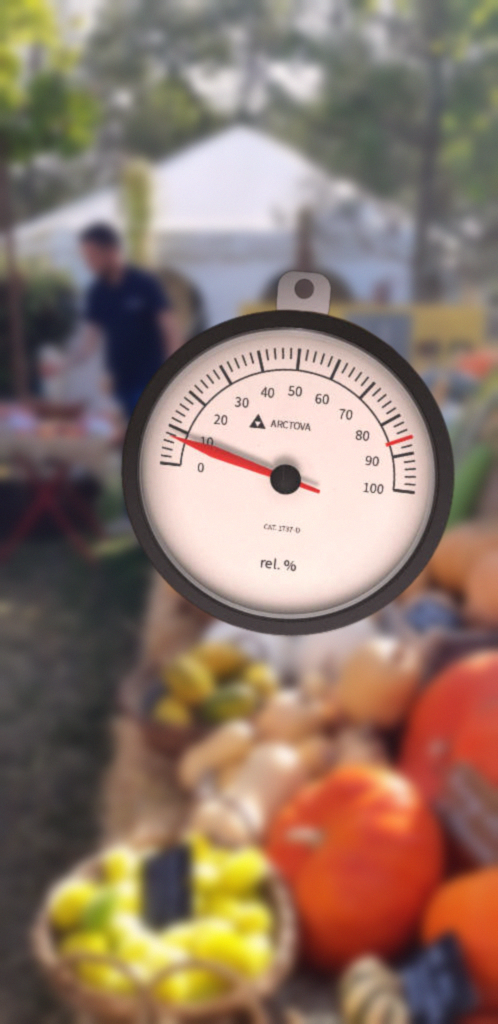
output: 8 %
